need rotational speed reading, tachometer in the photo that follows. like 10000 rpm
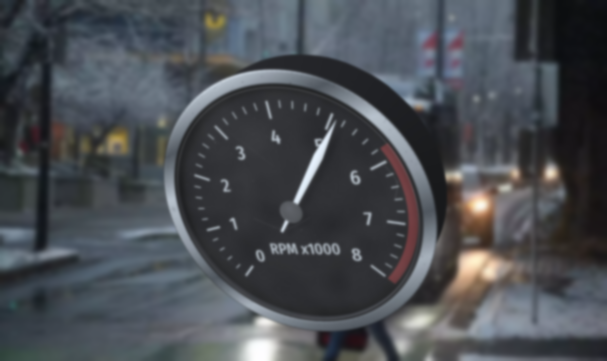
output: 5100 rpm
